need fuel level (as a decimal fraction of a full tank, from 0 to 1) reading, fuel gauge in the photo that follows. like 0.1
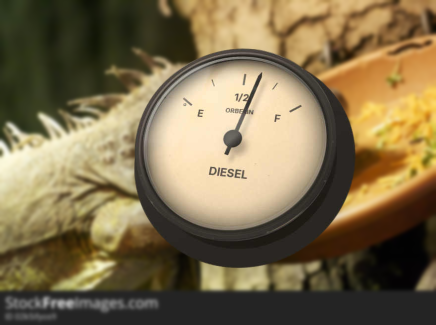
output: 0.625
